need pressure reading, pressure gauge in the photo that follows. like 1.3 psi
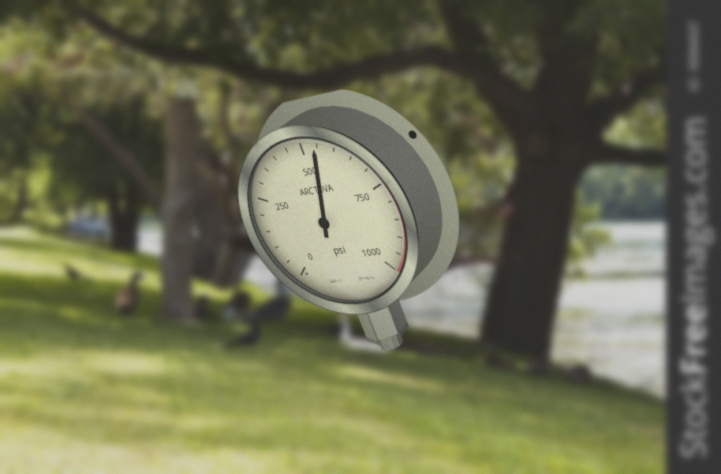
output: 550 psi
